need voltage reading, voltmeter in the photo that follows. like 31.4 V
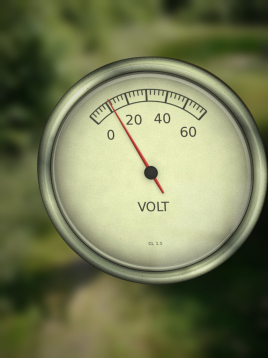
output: 12 V
